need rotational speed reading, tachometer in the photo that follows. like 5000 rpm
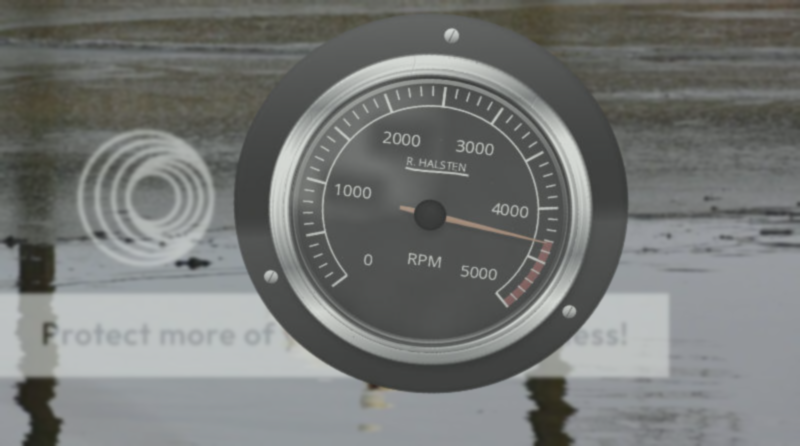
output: 4300 rpm
